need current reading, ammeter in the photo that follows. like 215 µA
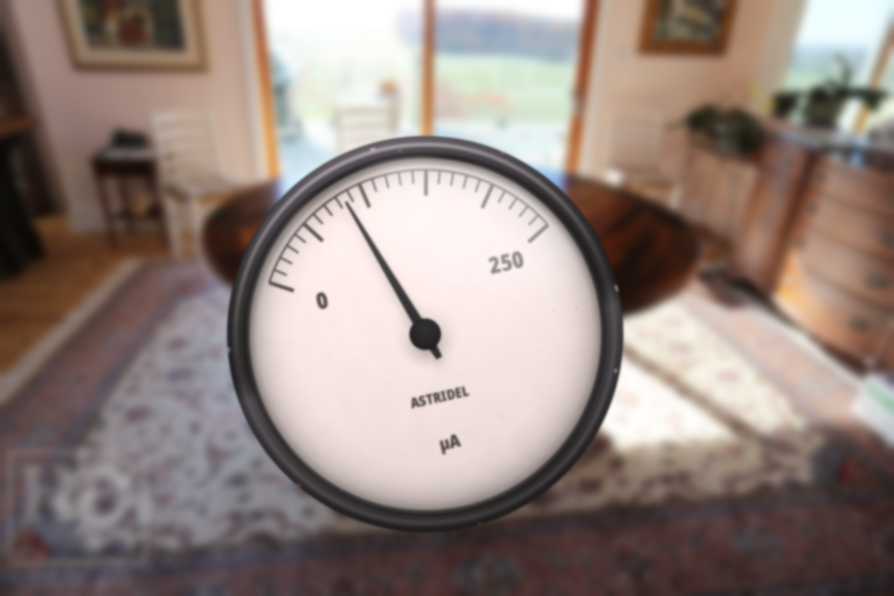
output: 85 µA
